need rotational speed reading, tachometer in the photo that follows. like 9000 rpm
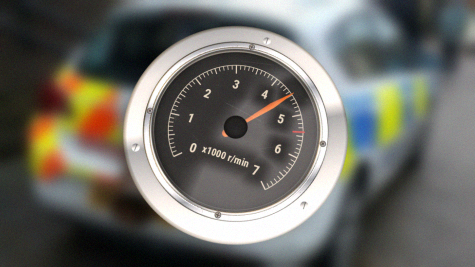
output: 4500 rpm
